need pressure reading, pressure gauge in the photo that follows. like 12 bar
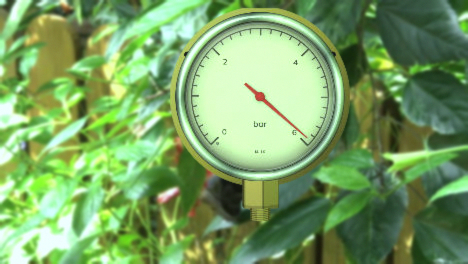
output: 5.9 bar
